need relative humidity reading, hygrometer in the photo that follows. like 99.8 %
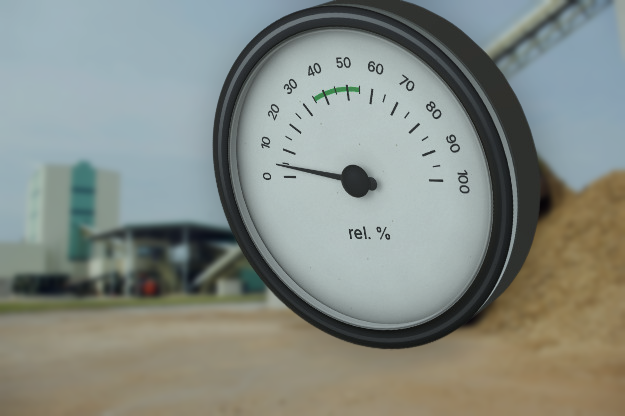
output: 5 %
